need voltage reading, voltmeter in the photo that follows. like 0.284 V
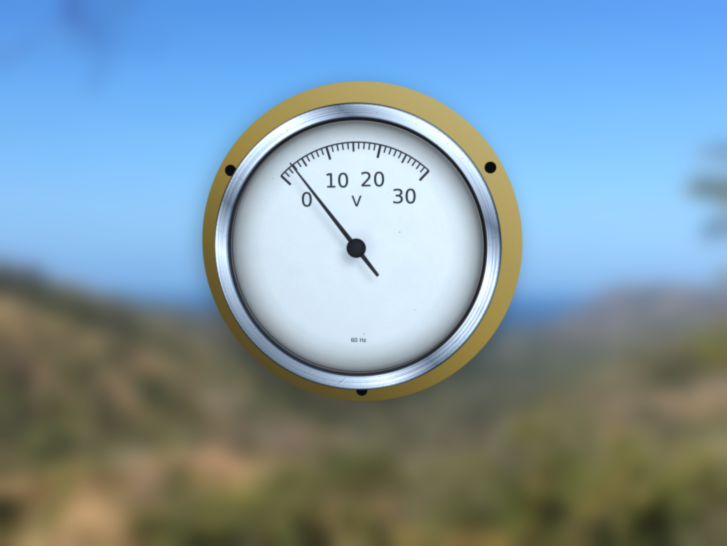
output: 3 V
